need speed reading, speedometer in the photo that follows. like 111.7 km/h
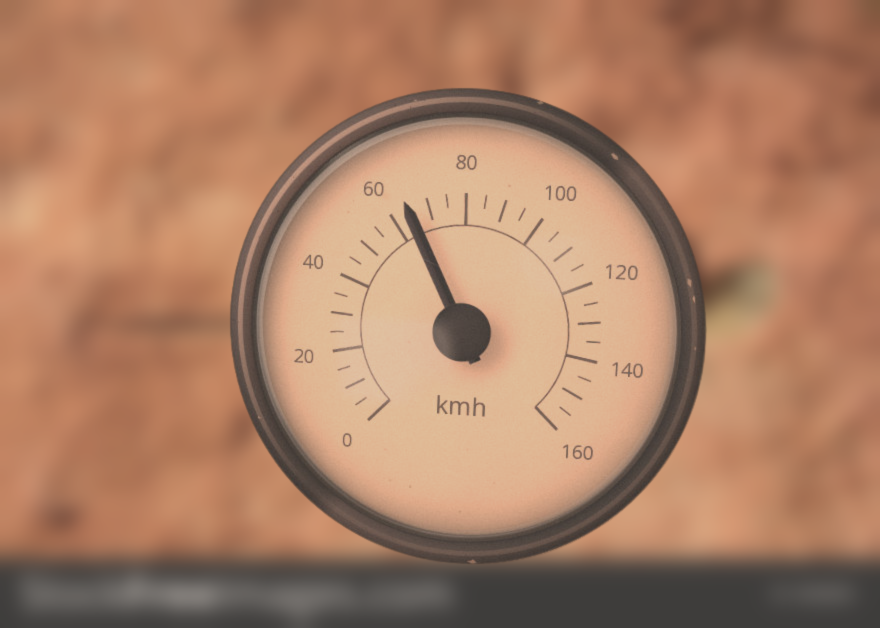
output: 65 km/h
